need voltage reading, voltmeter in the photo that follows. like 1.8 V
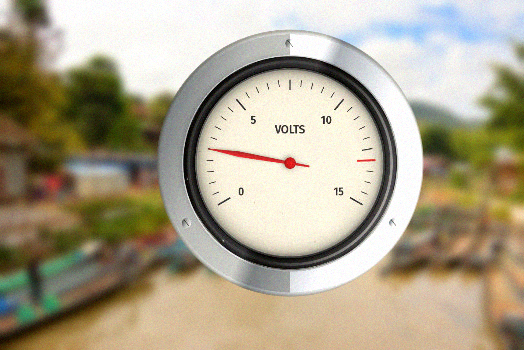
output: 2.5 V
